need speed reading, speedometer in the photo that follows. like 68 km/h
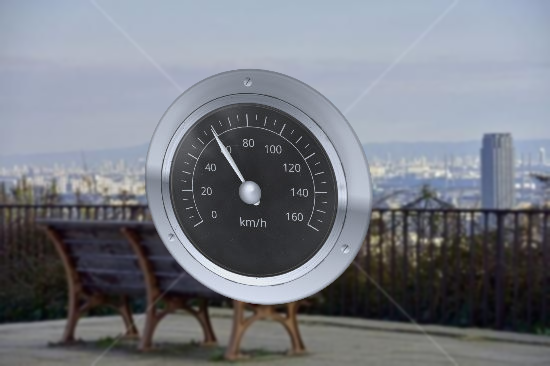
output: 60 km/h
